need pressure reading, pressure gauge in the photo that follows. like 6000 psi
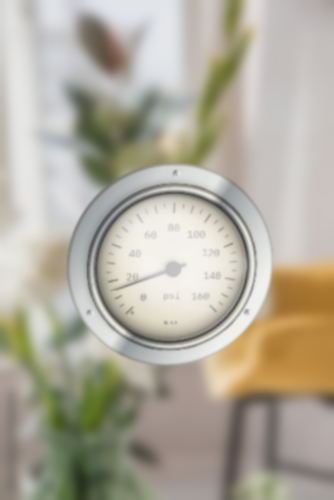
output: 15 psi
